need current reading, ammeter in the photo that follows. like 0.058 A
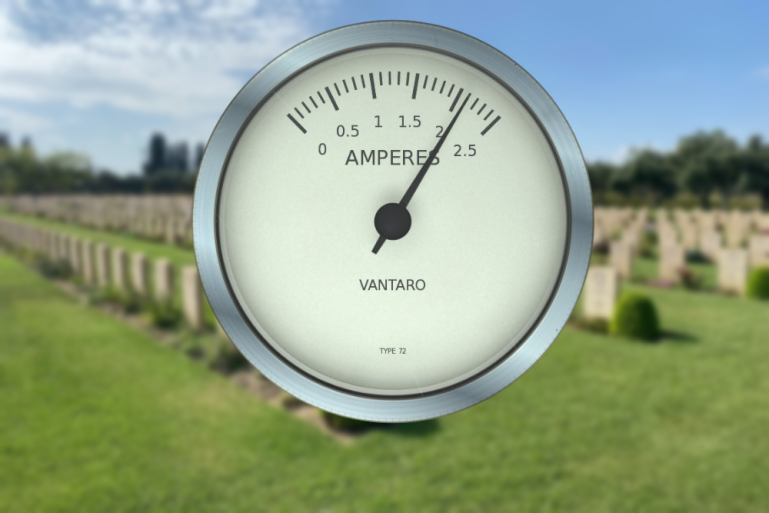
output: 2.1 A
